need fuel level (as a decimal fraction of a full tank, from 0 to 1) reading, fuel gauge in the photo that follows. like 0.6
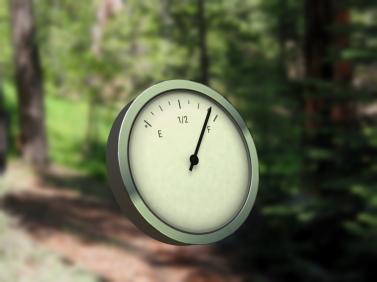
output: 0.875
